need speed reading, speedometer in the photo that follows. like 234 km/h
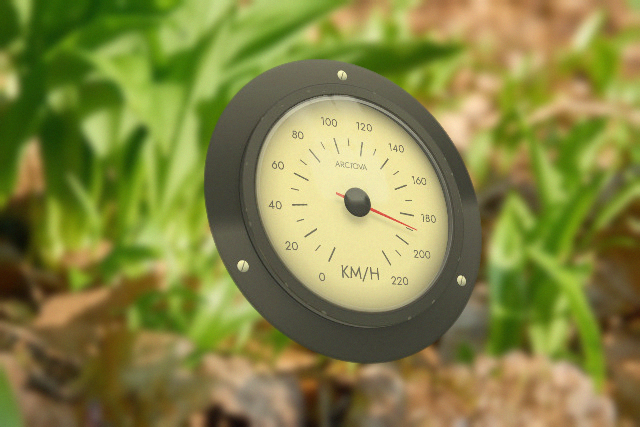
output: 190 km/h
